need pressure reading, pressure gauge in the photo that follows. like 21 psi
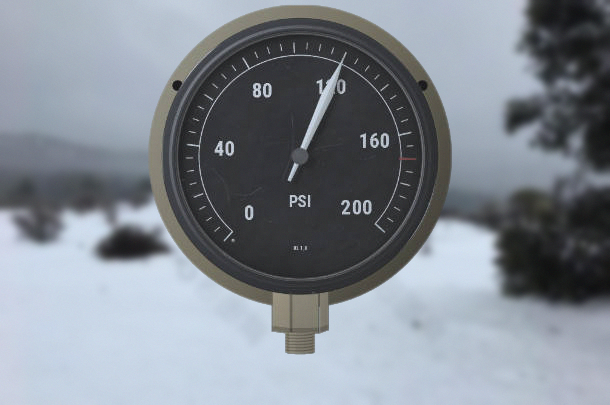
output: 120 psi
